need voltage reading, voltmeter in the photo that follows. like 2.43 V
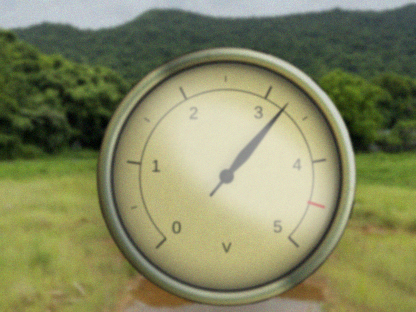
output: 3.25 V
